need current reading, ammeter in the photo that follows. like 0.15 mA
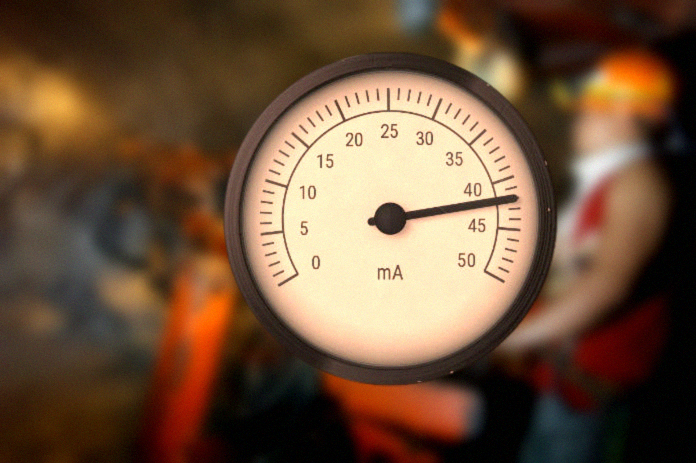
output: 42 mA
